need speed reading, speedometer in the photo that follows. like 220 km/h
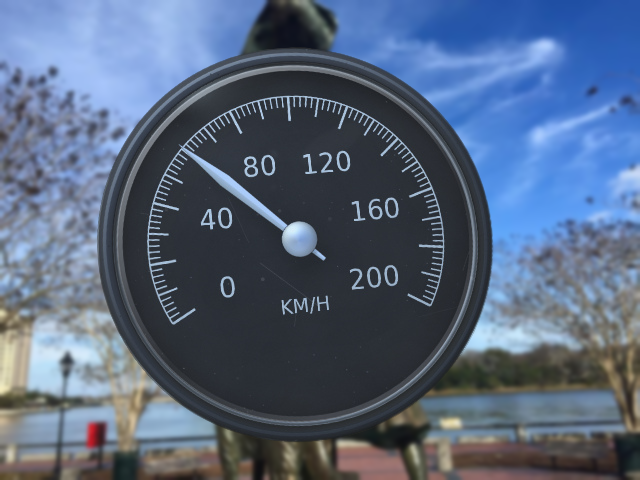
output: 60 km/h
